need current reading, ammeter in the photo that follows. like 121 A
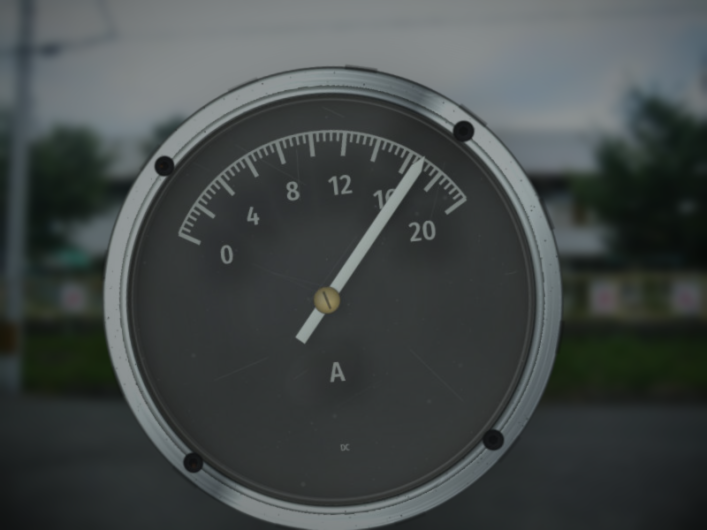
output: 16.8 A
